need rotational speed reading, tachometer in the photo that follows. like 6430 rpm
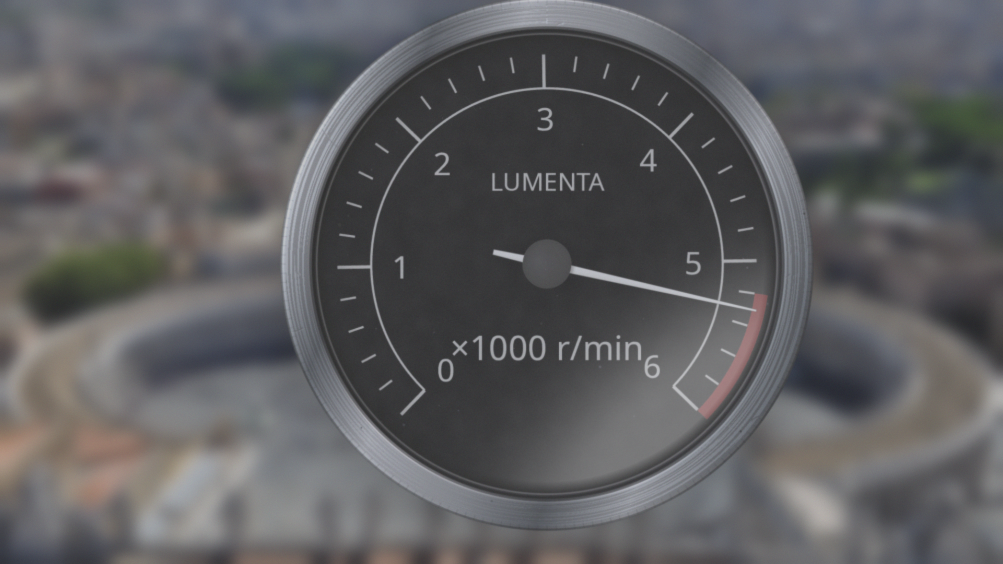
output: 5300 rpm
